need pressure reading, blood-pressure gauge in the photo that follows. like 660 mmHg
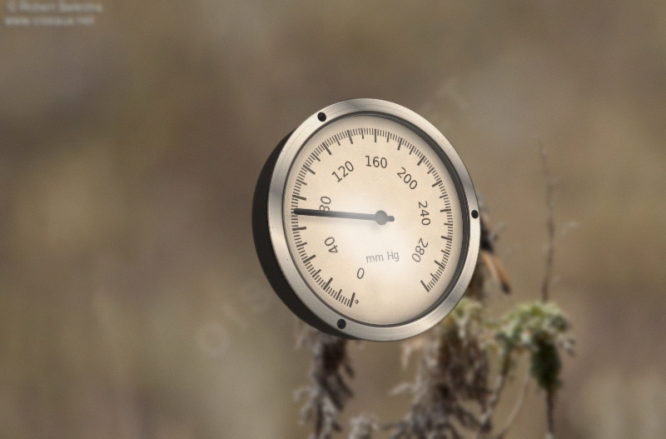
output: 70 mmHg
